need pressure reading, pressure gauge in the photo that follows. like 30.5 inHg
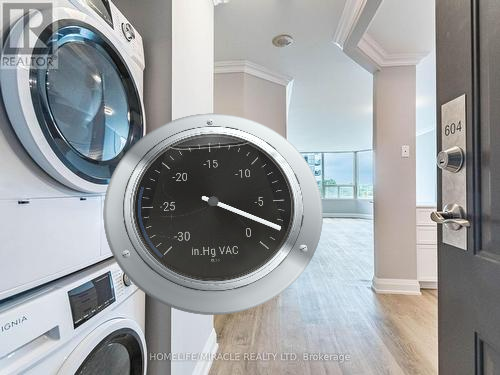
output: -2 inHg
